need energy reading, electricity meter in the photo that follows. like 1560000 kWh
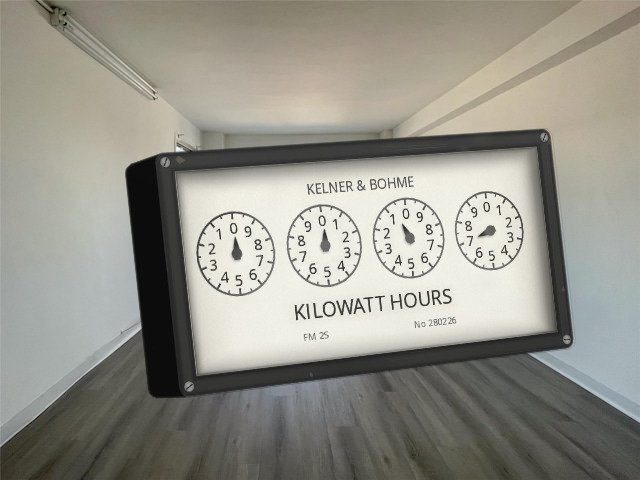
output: 7 kWh
